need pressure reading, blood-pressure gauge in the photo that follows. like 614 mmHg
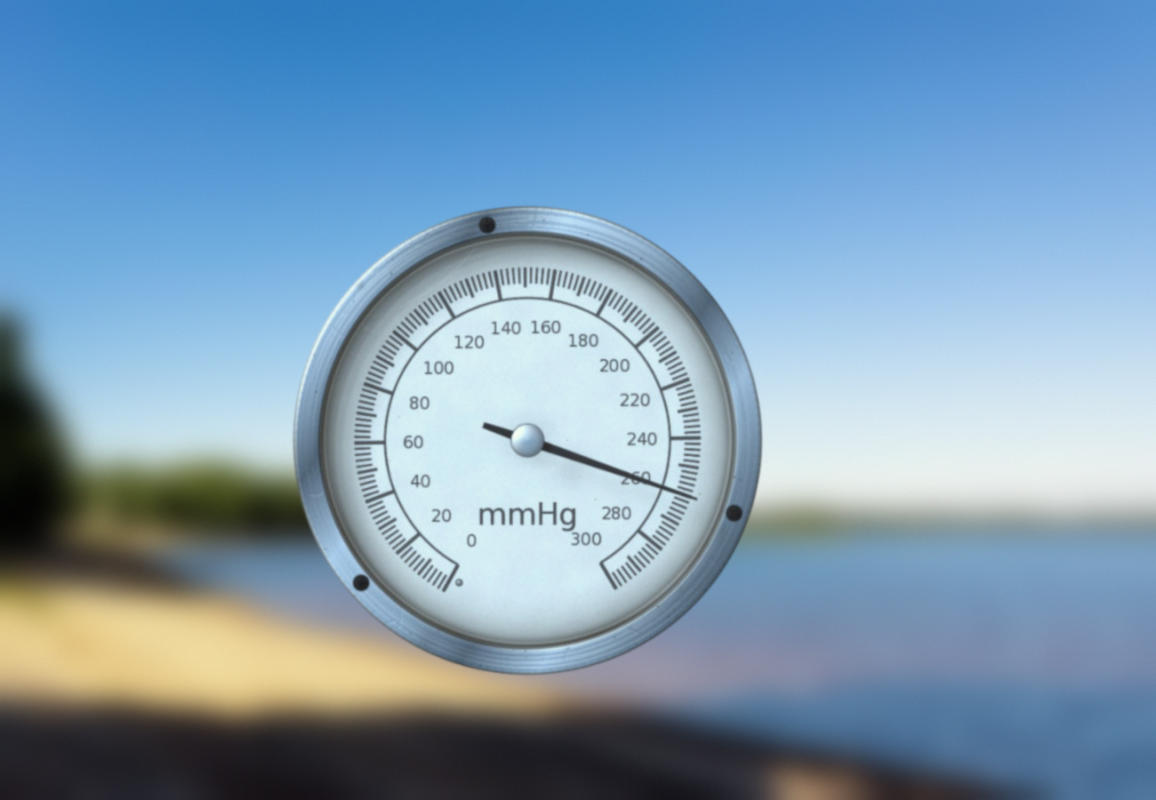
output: 260 mmHg
